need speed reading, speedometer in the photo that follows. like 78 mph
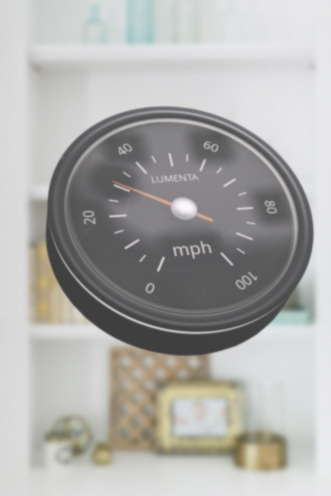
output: 30 mph
